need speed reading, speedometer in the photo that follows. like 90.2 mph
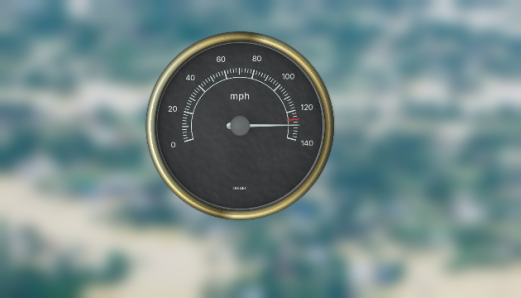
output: 130 mph
